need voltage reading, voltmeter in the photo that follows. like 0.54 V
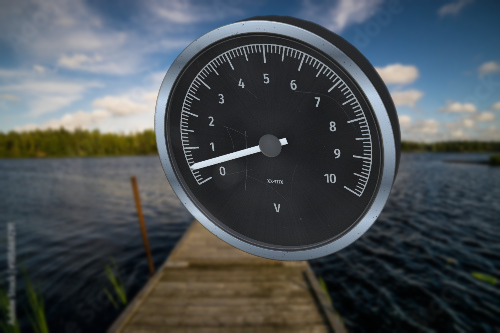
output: 0.5 V
